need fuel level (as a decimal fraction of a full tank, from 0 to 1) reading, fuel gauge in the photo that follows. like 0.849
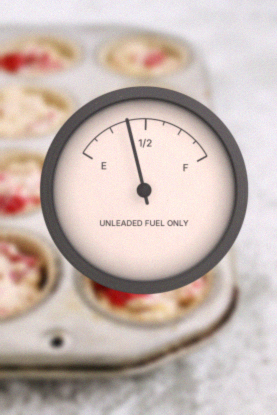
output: 0.375
